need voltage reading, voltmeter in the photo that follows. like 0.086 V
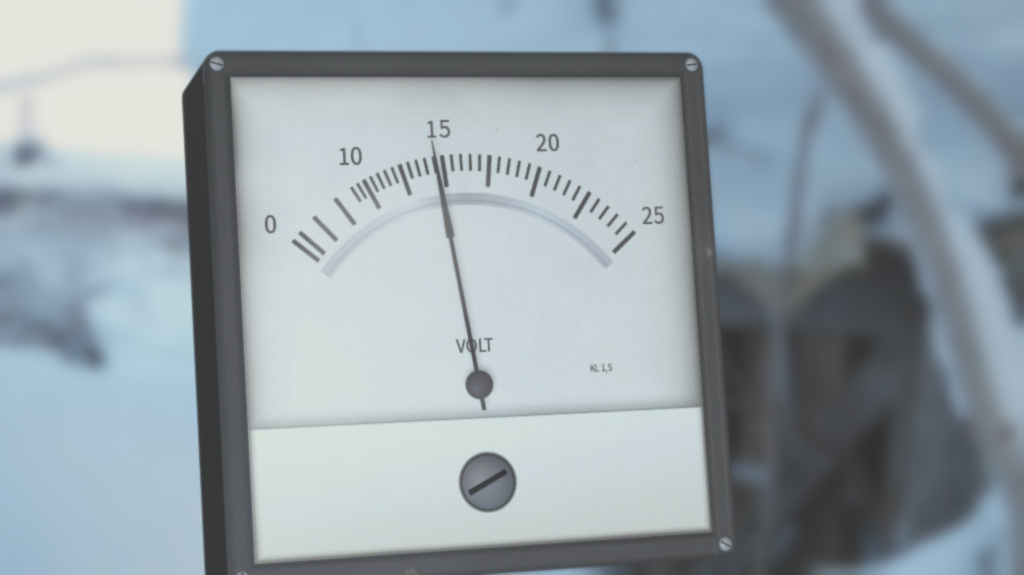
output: 14.5 V
